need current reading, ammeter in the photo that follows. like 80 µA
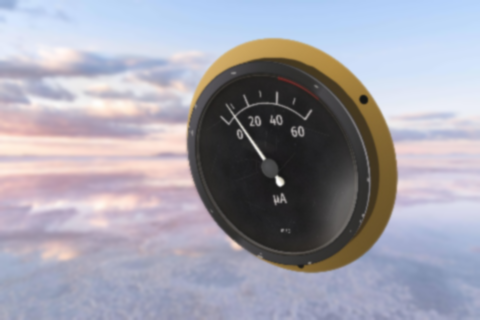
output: 10 µA
